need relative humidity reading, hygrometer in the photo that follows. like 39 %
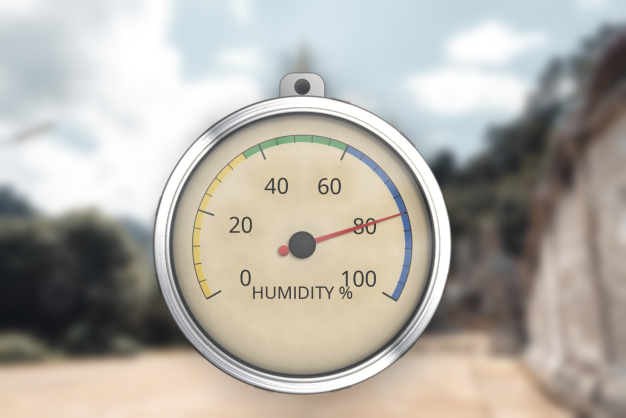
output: 80 %
